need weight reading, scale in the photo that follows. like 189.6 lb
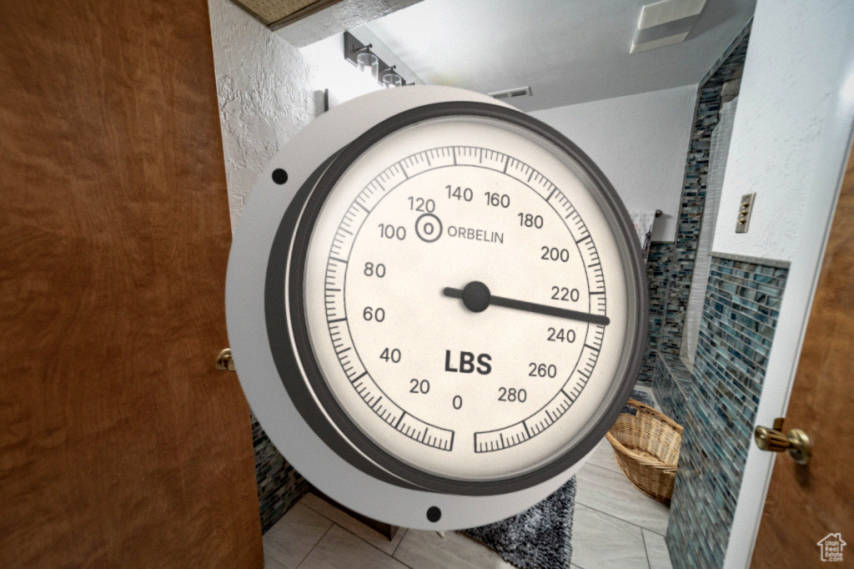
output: 230 lb
